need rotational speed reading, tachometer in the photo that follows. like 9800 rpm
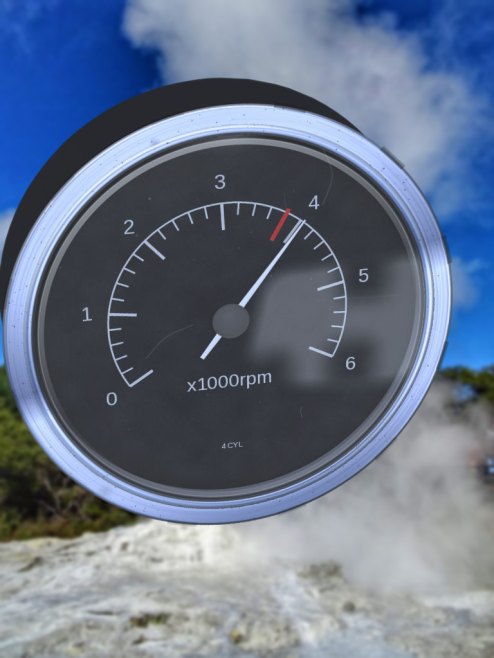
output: 4000 rpm
